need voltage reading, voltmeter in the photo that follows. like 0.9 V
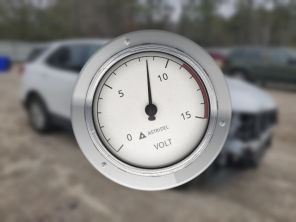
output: 8.5 V
